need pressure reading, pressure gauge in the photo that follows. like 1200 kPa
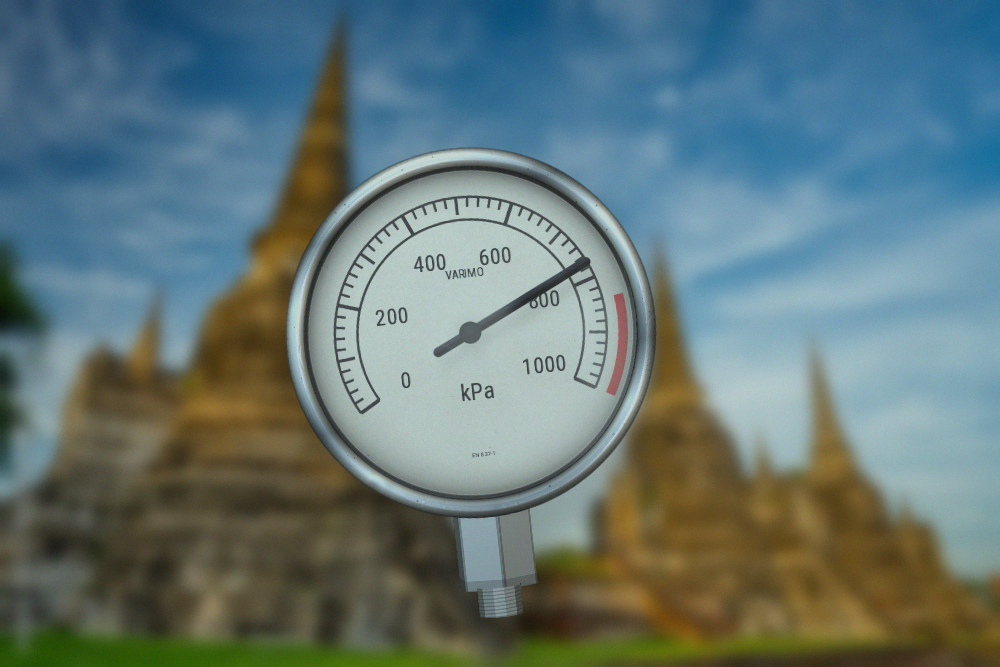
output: 770 kPa
